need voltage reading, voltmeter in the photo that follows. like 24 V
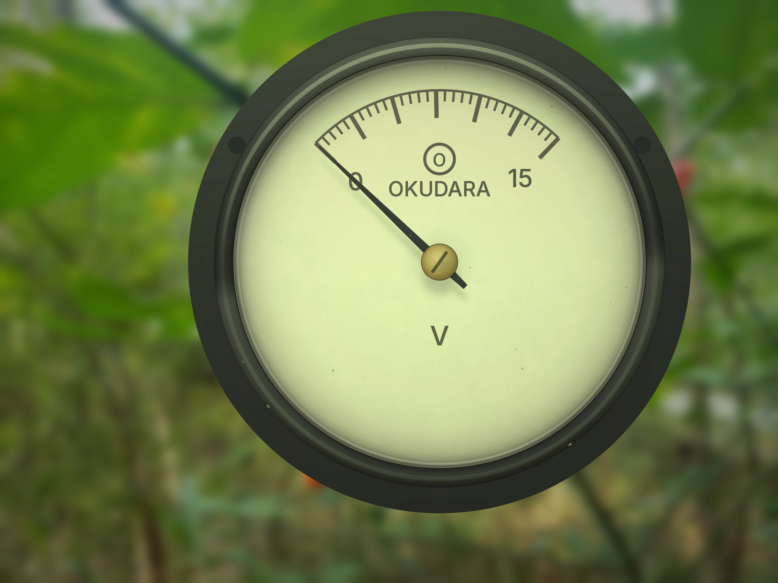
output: 0 V
